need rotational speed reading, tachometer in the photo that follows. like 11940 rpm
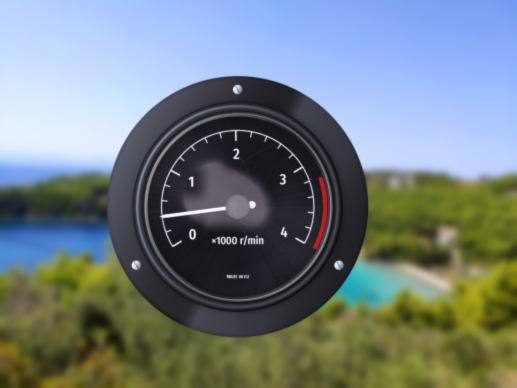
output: 400 rpm
